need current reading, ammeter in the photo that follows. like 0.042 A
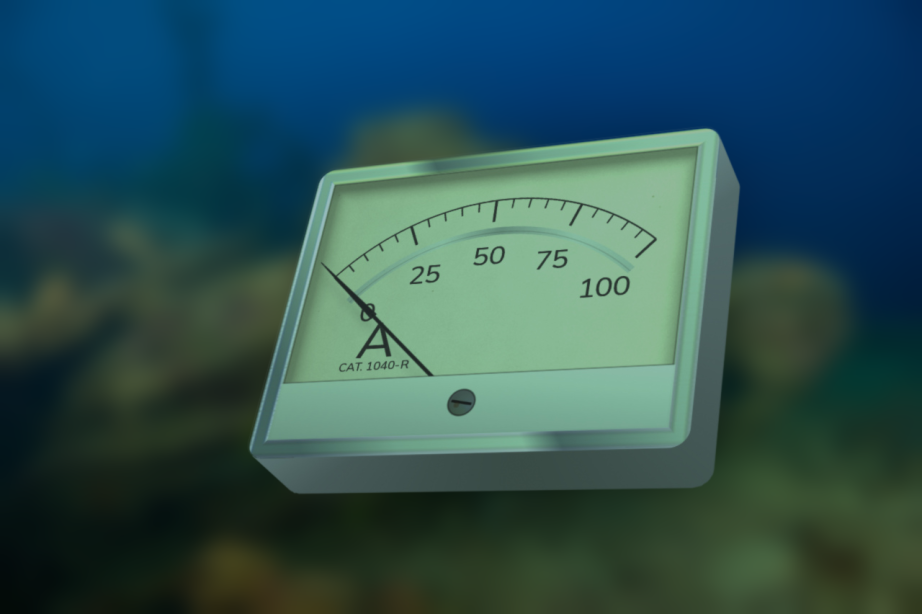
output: 0 A
